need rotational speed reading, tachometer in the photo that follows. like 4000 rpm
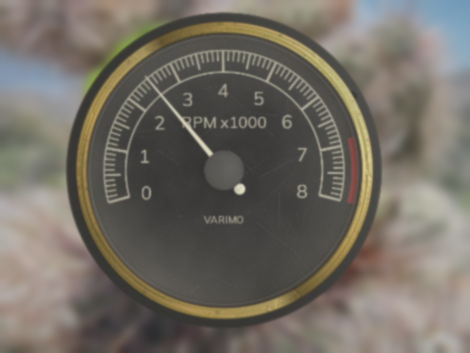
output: 2500 rpm
